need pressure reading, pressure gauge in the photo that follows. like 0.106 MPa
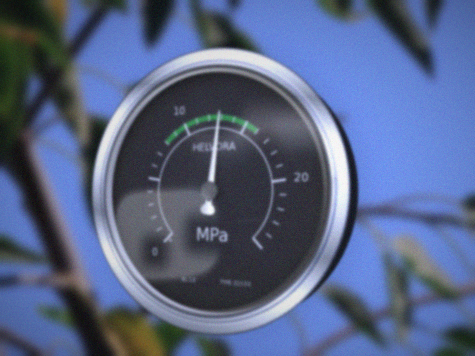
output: 13 MPa
